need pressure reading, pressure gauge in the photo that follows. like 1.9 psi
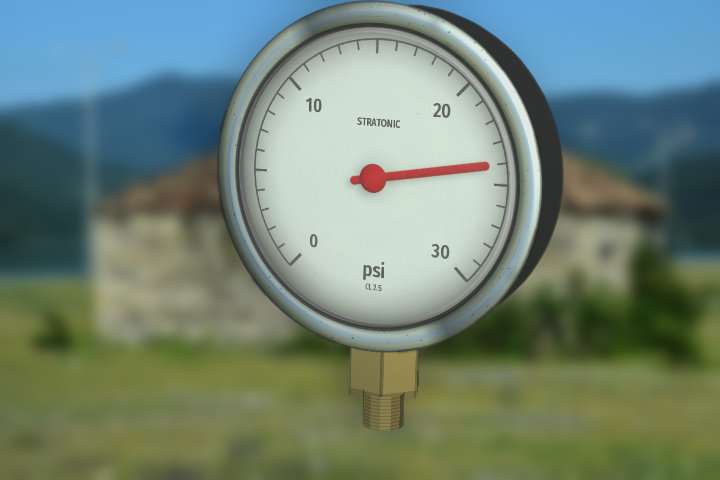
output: 24 psi
